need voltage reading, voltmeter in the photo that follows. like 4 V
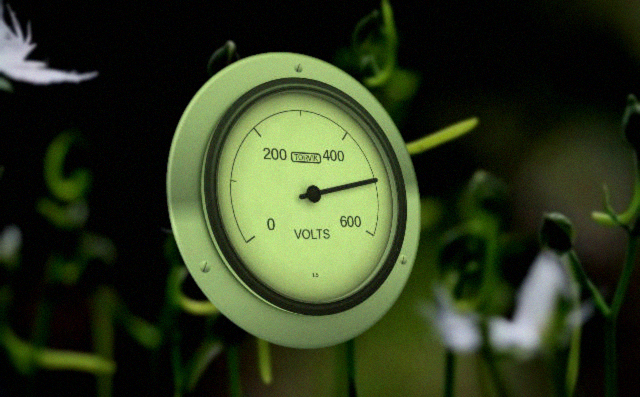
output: 500 V
